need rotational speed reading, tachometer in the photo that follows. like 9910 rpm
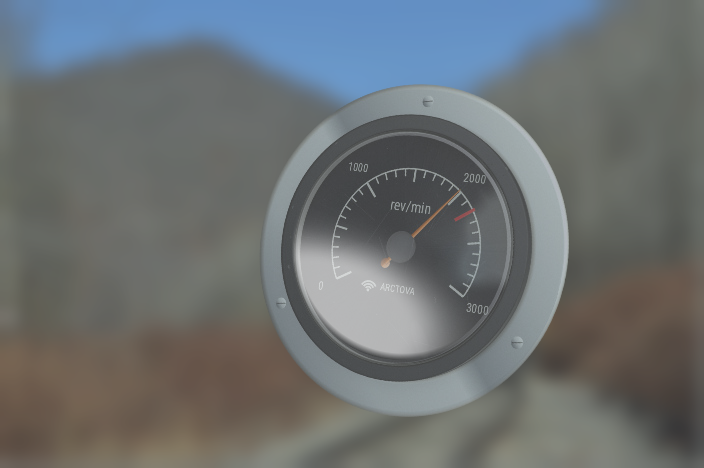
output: 2000 rpm
